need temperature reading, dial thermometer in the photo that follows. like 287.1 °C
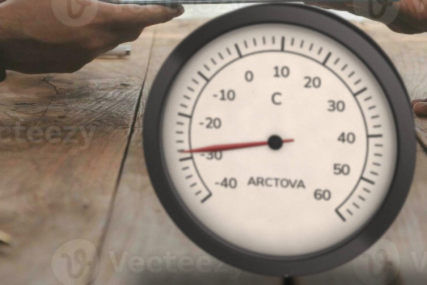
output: -28 °C
